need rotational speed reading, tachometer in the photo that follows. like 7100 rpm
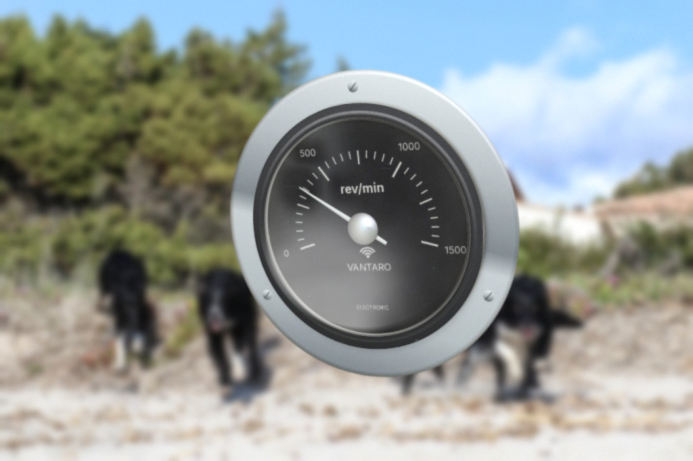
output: 350 rpm
